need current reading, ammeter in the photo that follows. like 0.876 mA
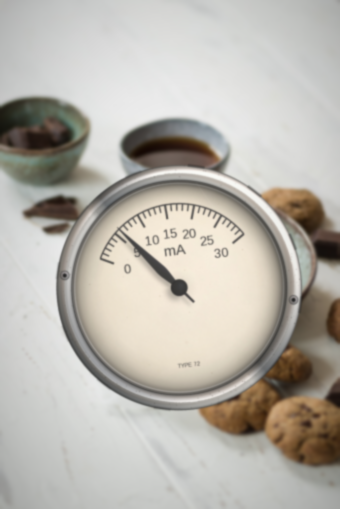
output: 6 mA
